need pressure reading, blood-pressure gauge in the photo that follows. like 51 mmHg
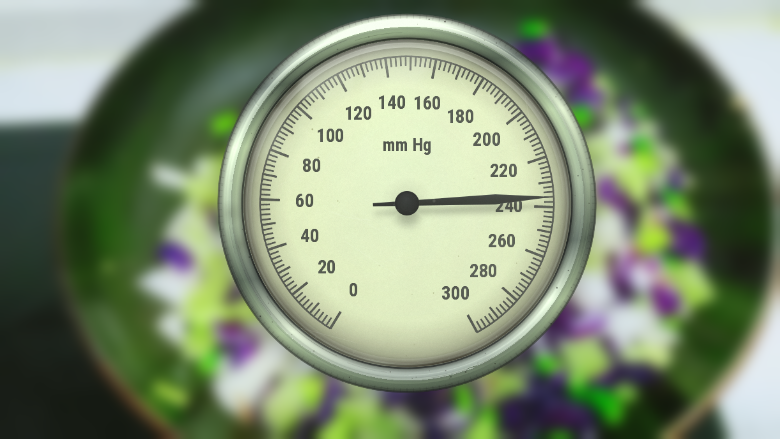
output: 236 mmHg
